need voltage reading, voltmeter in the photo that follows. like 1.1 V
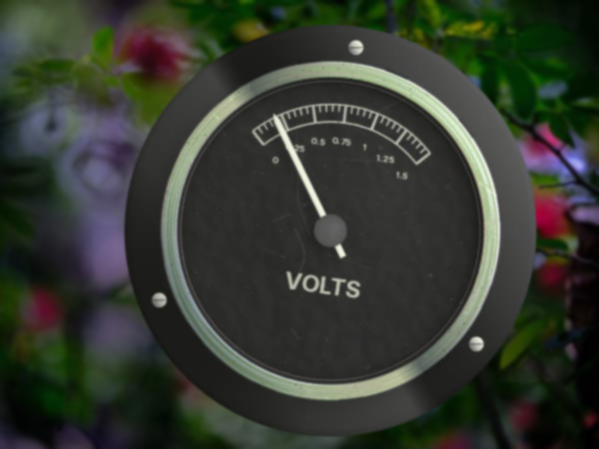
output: 0.2 V
